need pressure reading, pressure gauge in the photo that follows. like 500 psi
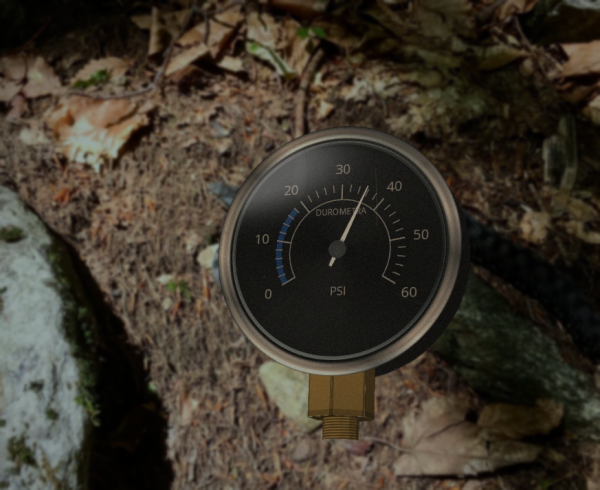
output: 36 psi
